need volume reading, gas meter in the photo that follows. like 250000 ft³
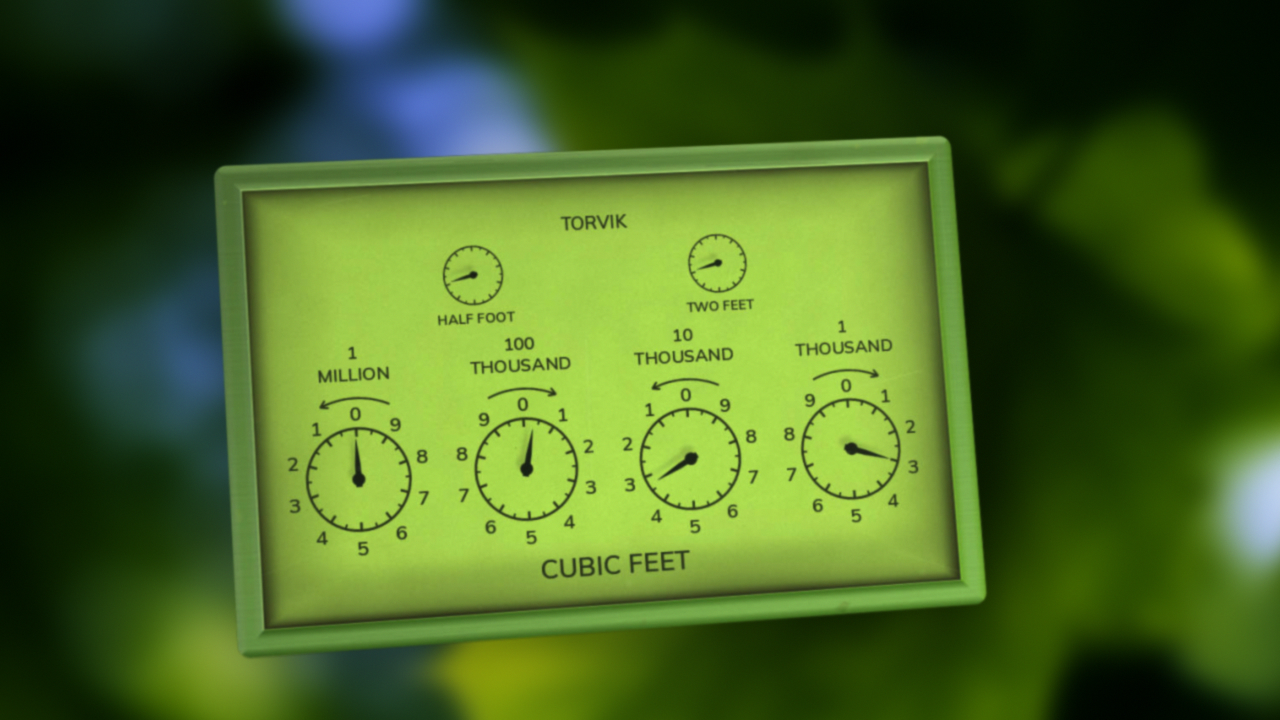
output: 3300 ft³
